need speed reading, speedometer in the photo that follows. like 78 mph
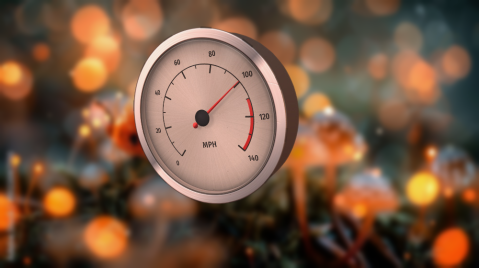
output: 100 mph
